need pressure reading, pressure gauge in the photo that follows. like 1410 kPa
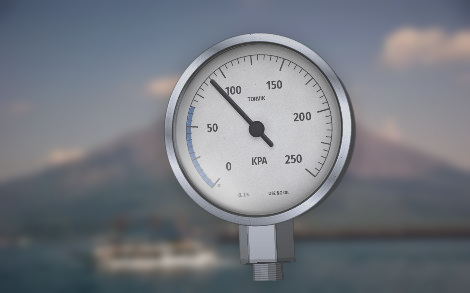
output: 90 kPa
